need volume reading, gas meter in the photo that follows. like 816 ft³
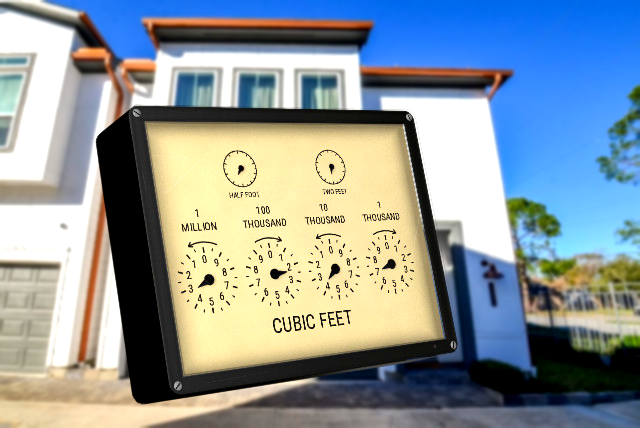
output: 323700 ft³
